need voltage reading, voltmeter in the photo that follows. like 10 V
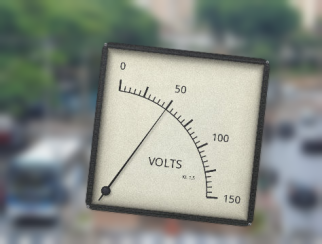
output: 50 V
